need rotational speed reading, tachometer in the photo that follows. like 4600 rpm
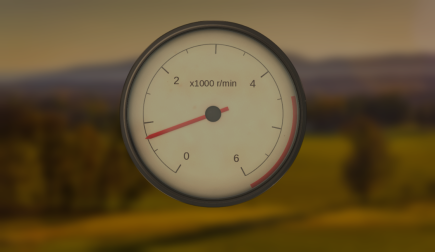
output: 750 rpm
